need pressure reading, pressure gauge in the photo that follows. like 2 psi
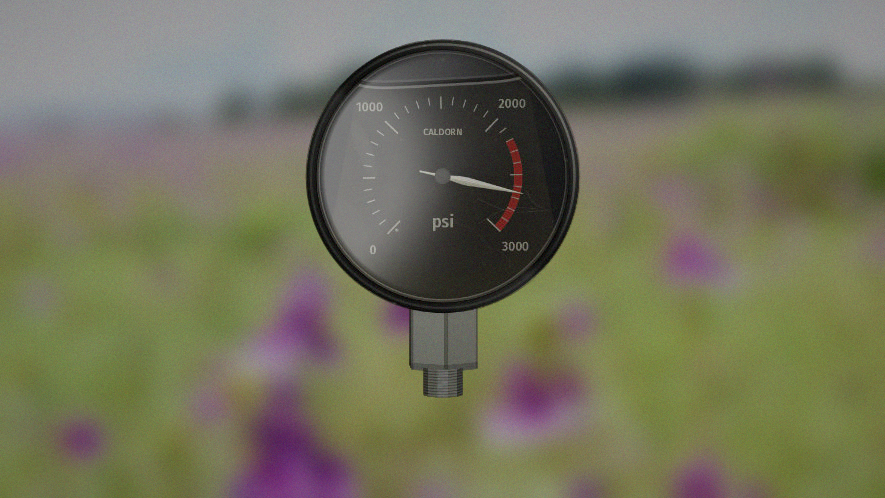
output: 2650 psi
